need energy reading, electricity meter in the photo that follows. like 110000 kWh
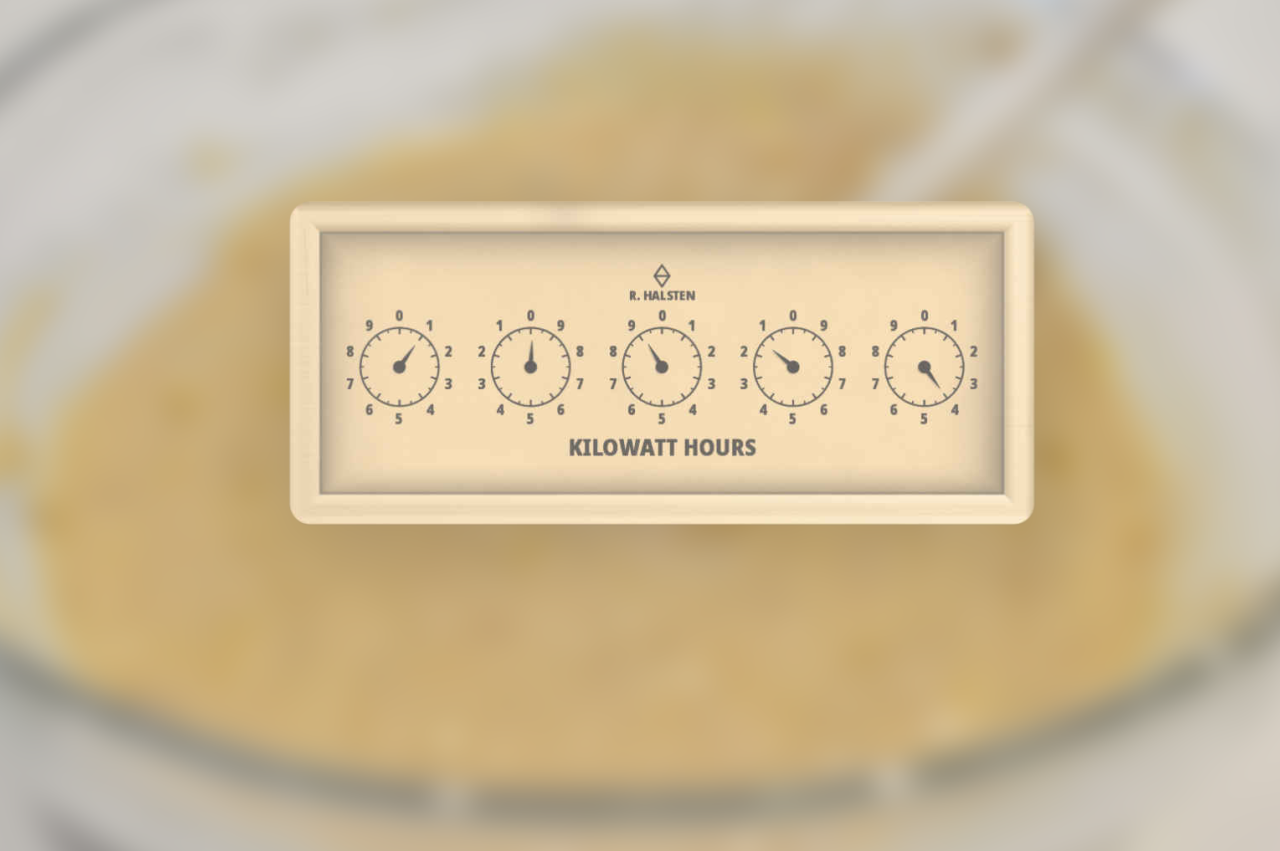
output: 9914 kWh
